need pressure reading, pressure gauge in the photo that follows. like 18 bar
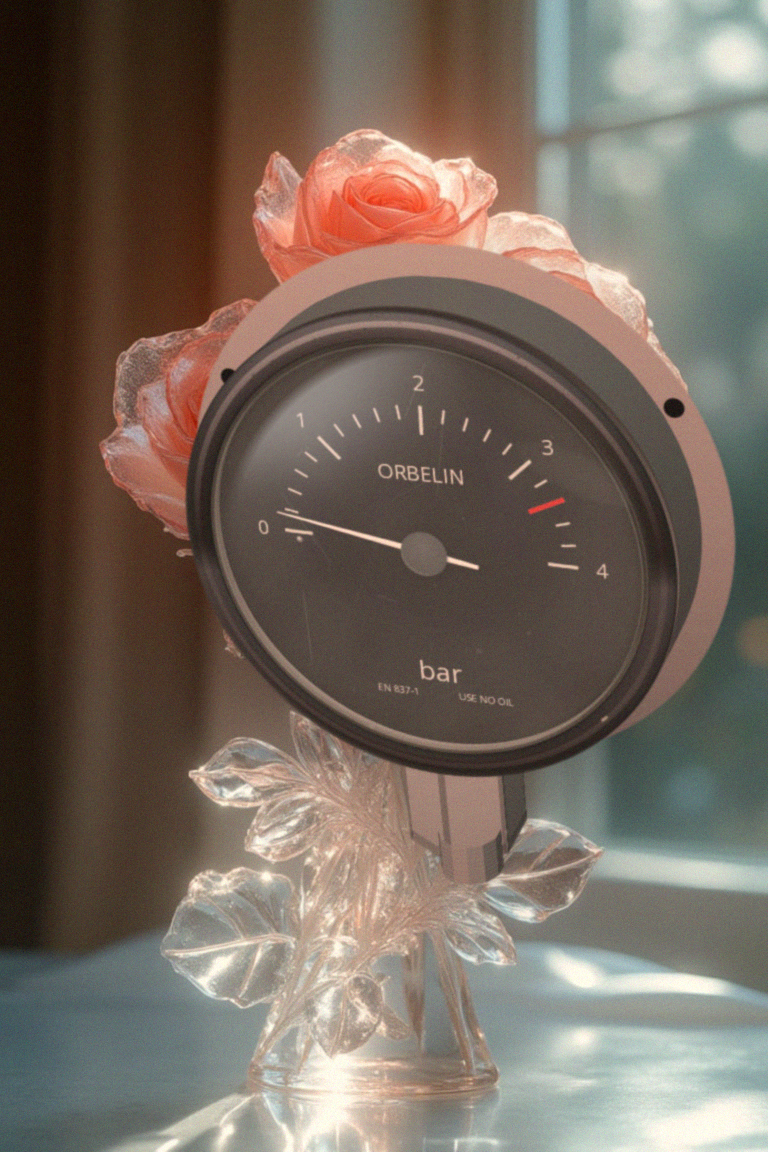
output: 0.2 bar
